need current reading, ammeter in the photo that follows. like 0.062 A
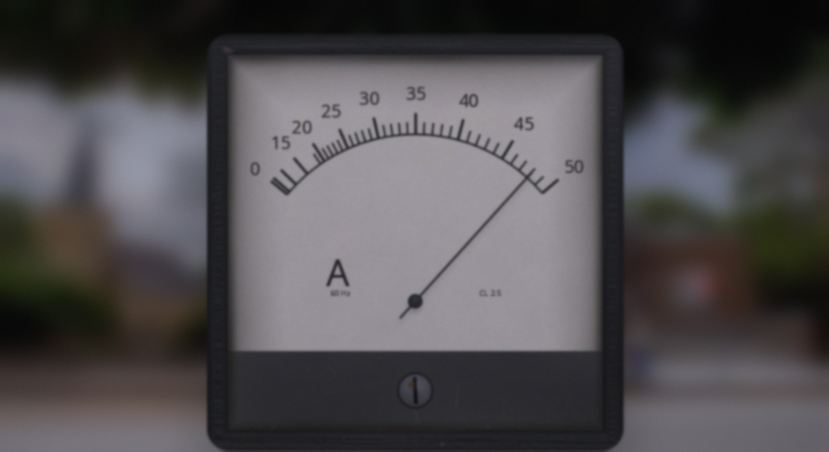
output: 48 A
